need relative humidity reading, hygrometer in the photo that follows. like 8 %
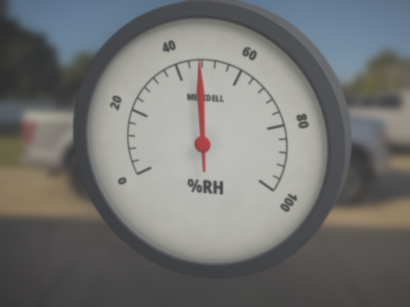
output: 48 %
